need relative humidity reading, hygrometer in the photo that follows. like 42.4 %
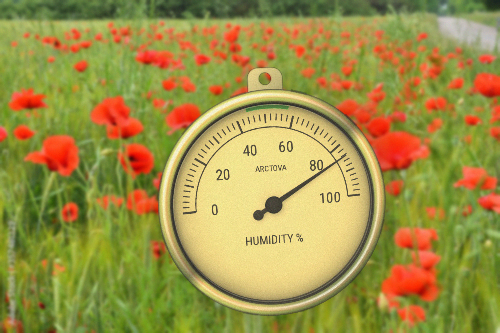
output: 84 %
